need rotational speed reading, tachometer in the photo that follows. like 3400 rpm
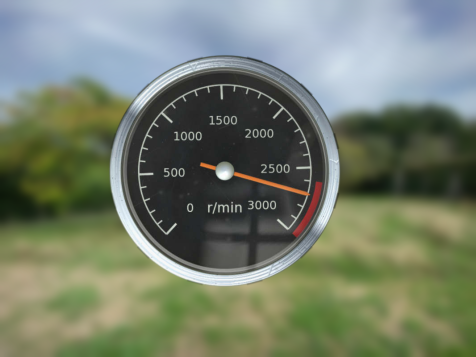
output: 2700 rpm
